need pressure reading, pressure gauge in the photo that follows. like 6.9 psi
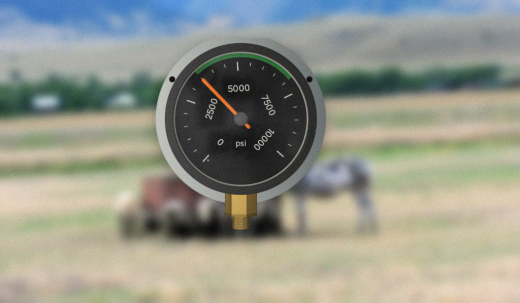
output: 3500 psi
